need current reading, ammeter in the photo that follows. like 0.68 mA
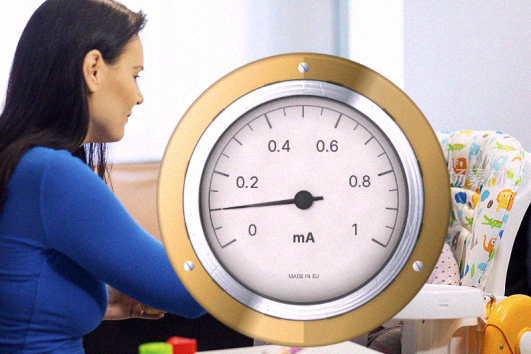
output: 0.1 mA
